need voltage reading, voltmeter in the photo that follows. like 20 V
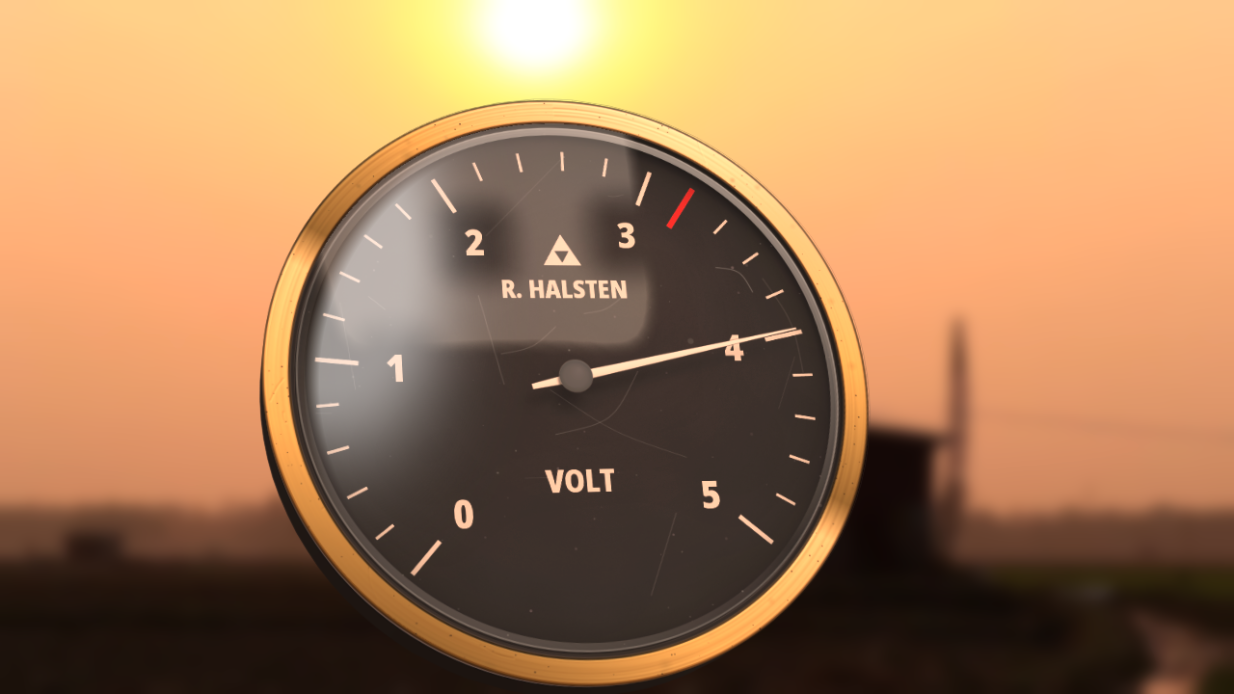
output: 4 V
